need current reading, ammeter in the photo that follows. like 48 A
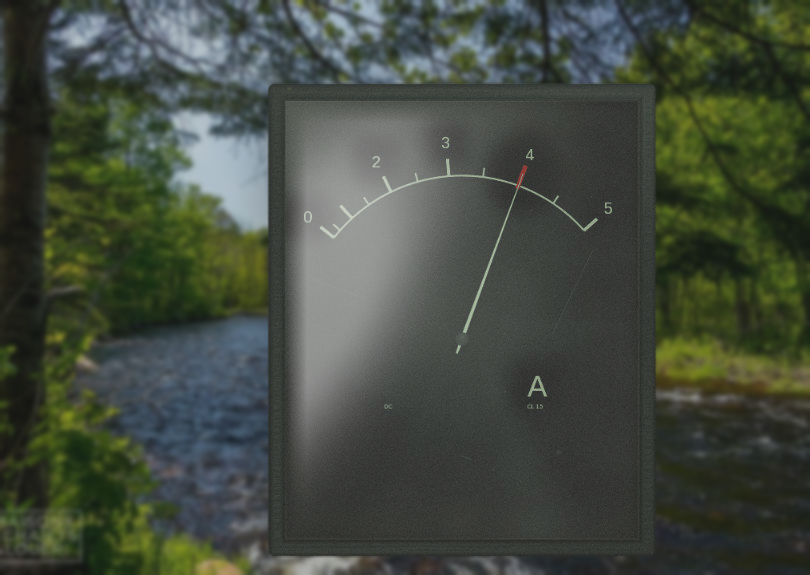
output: 4 A
